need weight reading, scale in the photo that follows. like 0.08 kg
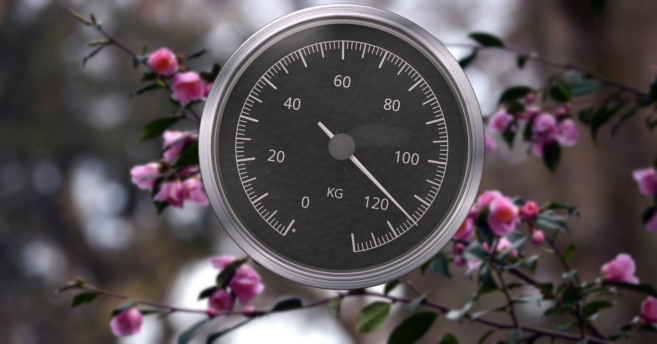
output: 115 kg
